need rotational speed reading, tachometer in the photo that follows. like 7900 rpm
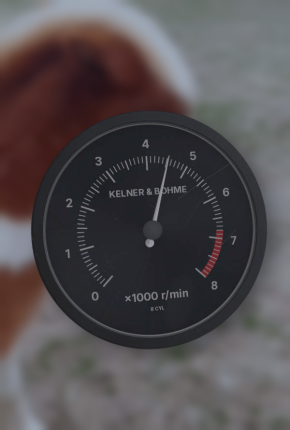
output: 4500 rpm
